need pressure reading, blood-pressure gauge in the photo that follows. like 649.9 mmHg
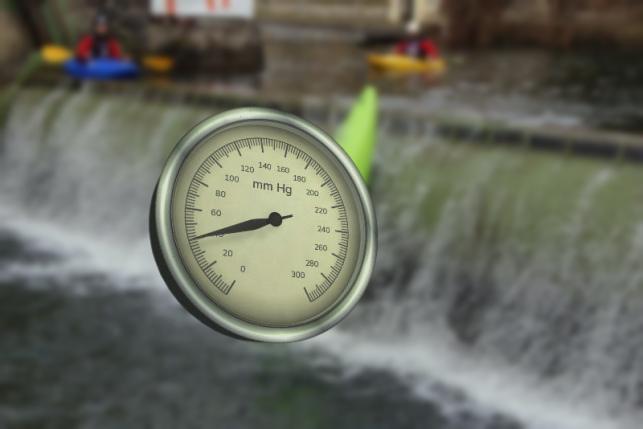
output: 40 mmHg
